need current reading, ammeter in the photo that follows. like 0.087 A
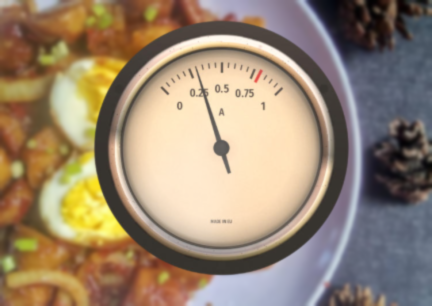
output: 0.3 A
